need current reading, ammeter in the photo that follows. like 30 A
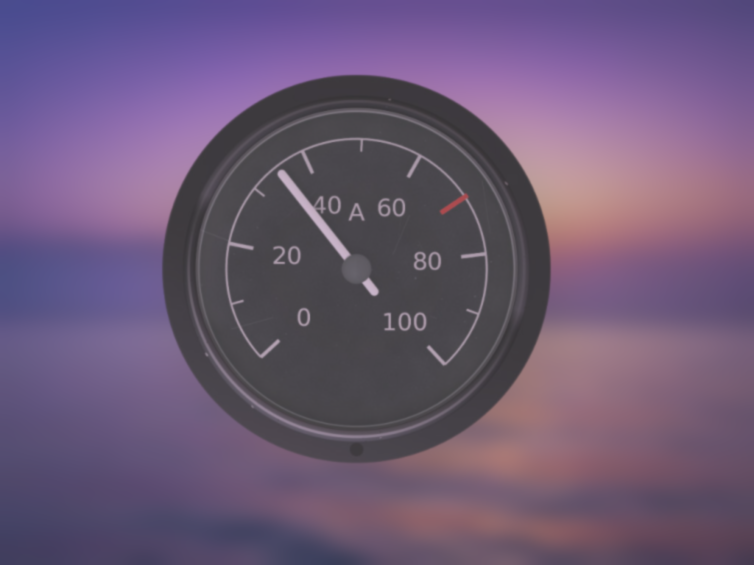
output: 35 A
